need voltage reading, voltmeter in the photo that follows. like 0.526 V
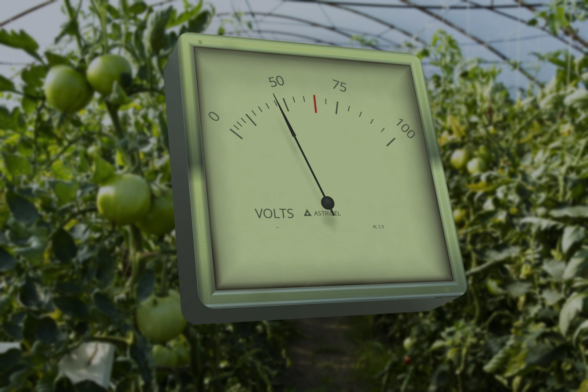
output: 45 V
